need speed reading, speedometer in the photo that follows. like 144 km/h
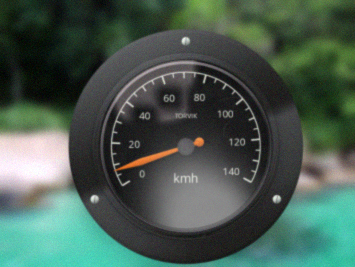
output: 7.5 km/h
